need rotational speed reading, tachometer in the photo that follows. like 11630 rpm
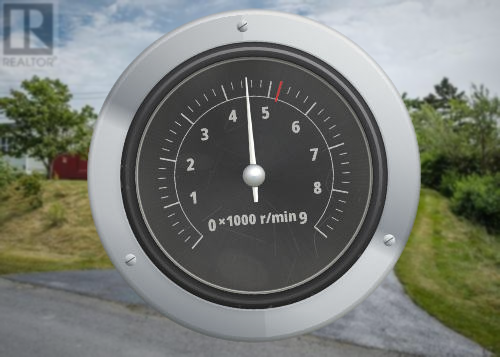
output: 4500 rpm
